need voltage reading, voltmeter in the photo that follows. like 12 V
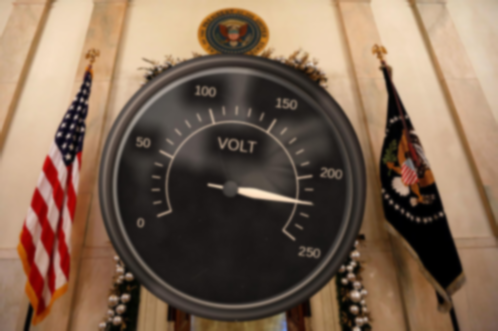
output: 220 V
